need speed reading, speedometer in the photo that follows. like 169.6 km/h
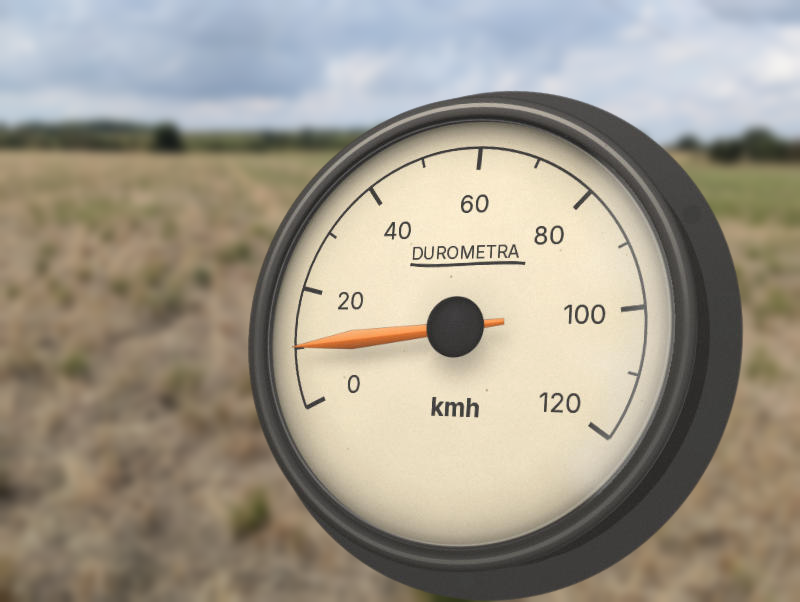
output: 10 km/h
